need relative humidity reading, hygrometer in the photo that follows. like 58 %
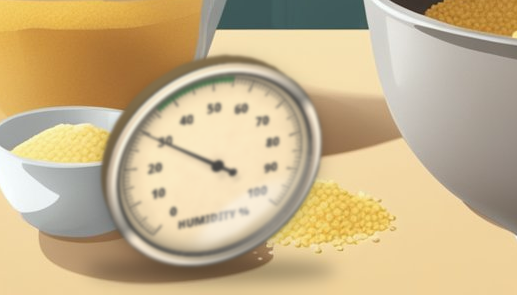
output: 30 %
